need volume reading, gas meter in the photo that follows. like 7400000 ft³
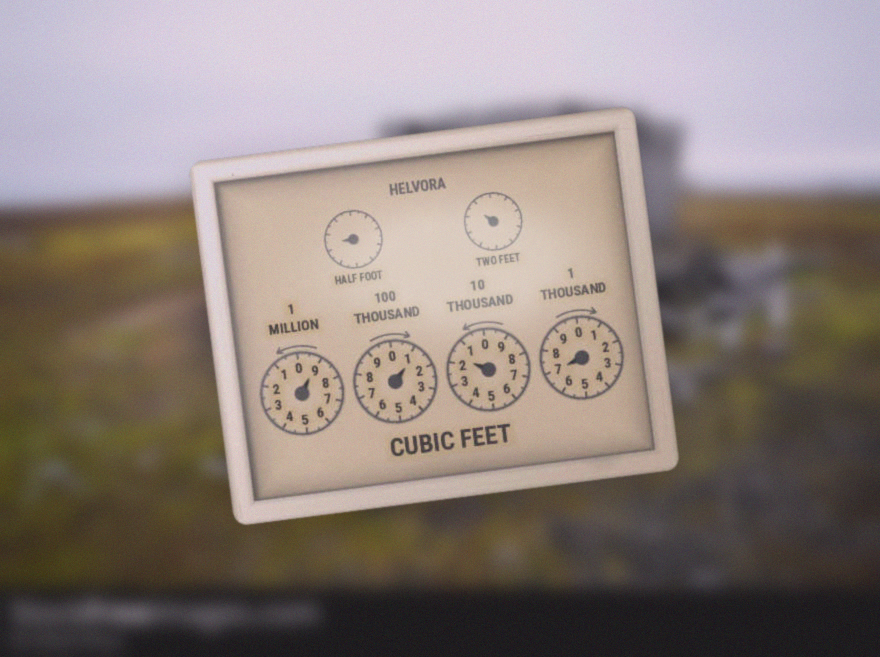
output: 911700 ft³
